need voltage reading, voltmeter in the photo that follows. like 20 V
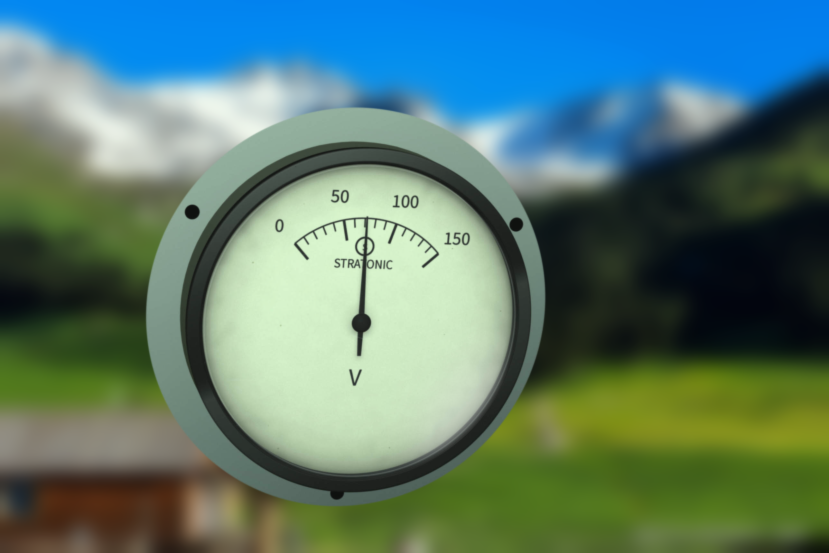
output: 70 V
